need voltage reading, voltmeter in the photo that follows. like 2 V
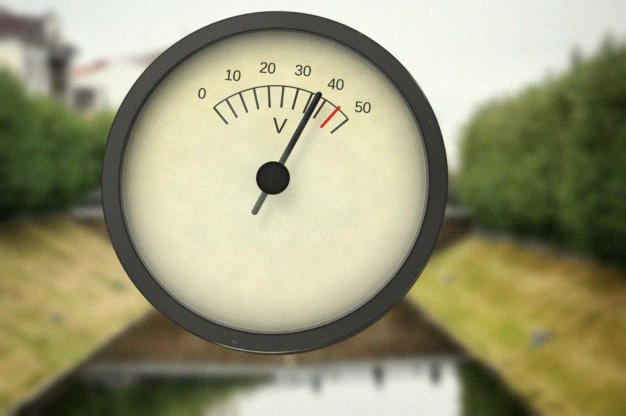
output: 37.5 V
